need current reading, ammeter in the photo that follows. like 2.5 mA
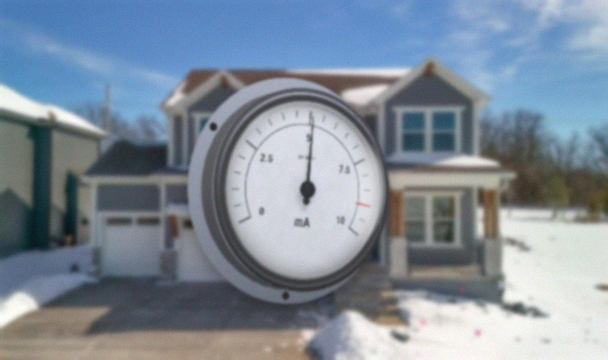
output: 5 mA
